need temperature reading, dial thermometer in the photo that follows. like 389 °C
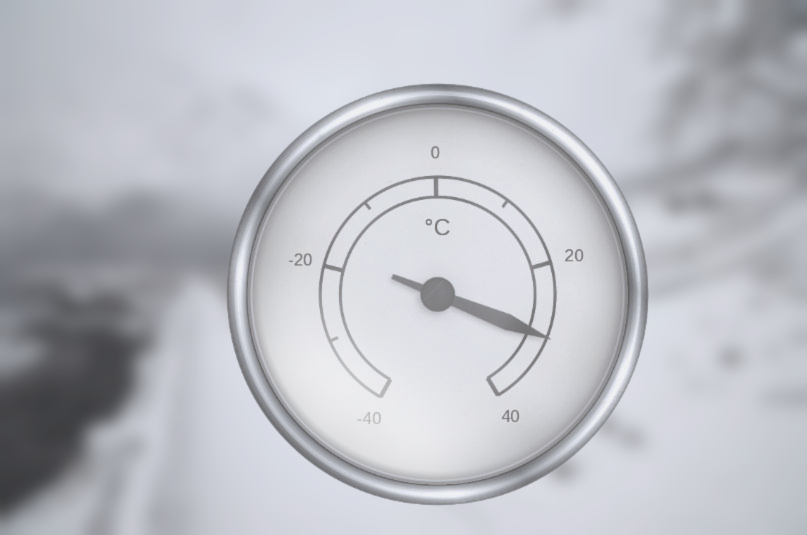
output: 30 °C
